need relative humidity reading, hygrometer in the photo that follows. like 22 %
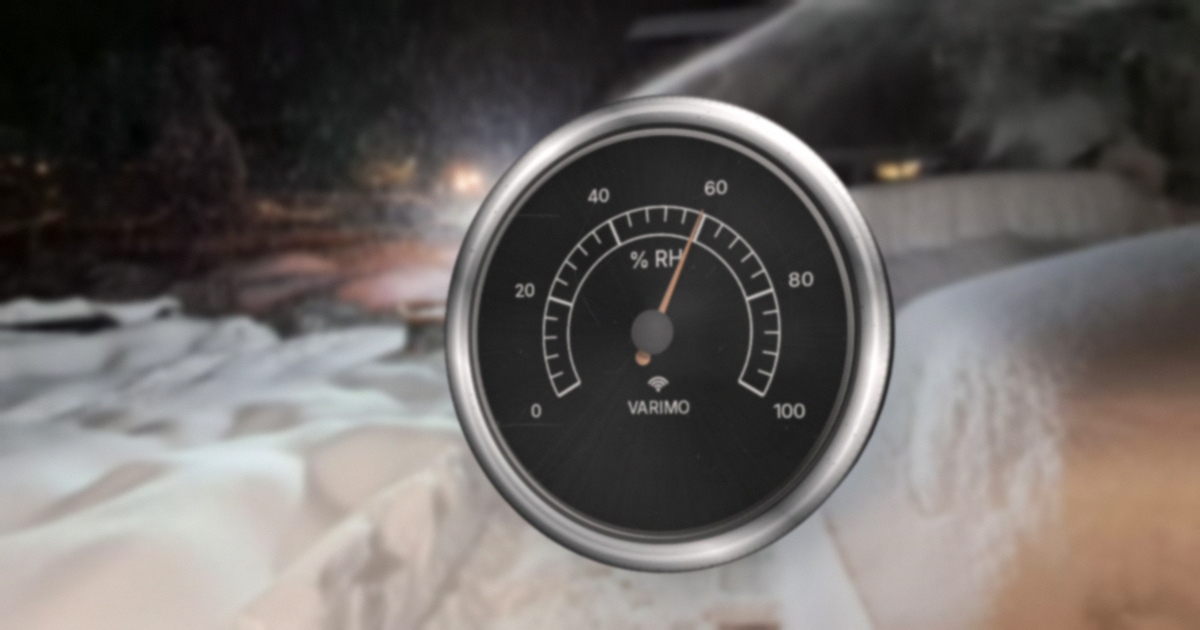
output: 60 %
